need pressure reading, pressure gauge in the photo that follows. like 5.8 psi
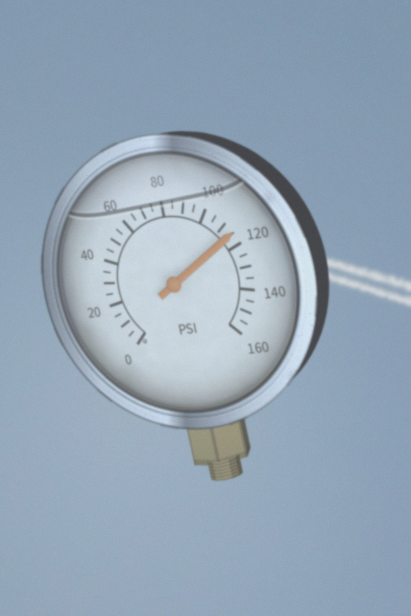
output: 115 psi
